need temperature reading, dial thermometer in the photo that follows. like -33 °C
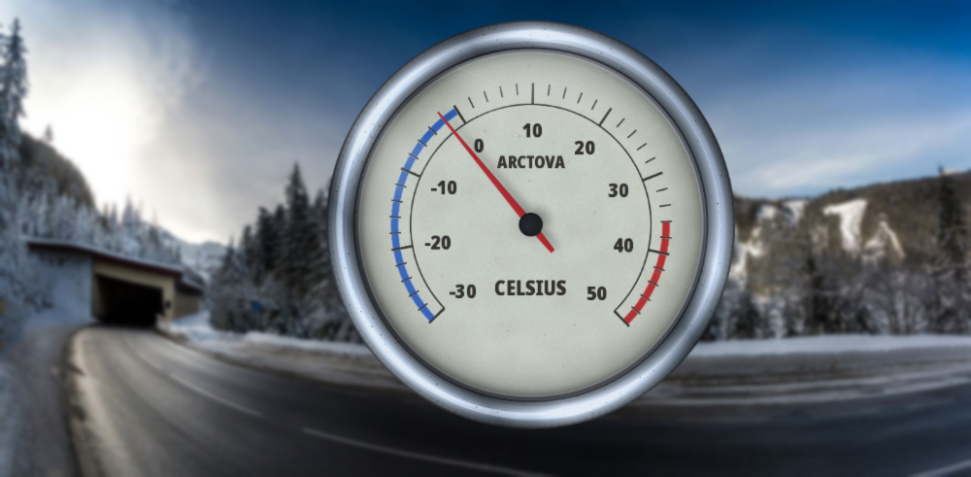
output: -2 °C
